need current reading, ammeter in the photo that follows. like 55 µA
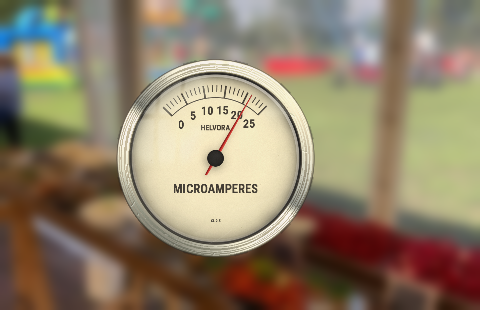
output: 21 µA
